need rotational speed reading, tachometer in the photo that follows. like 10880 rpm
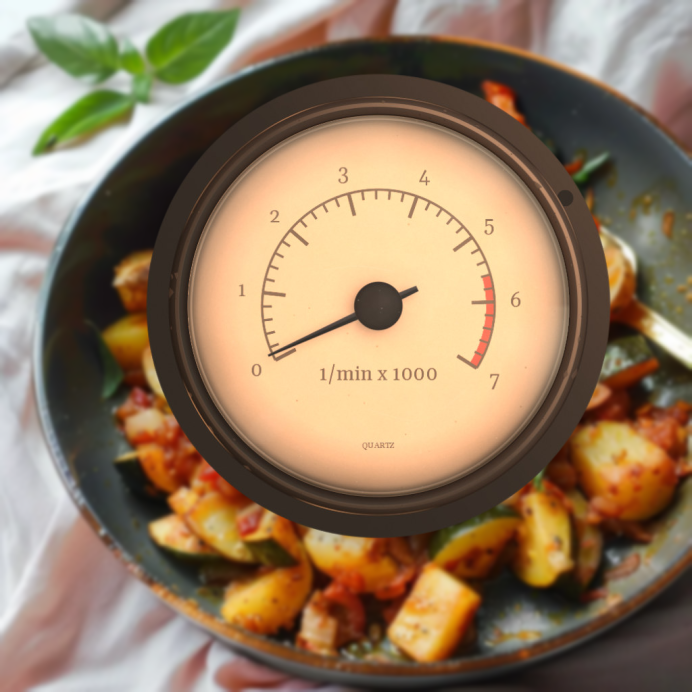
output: 100 rpm
